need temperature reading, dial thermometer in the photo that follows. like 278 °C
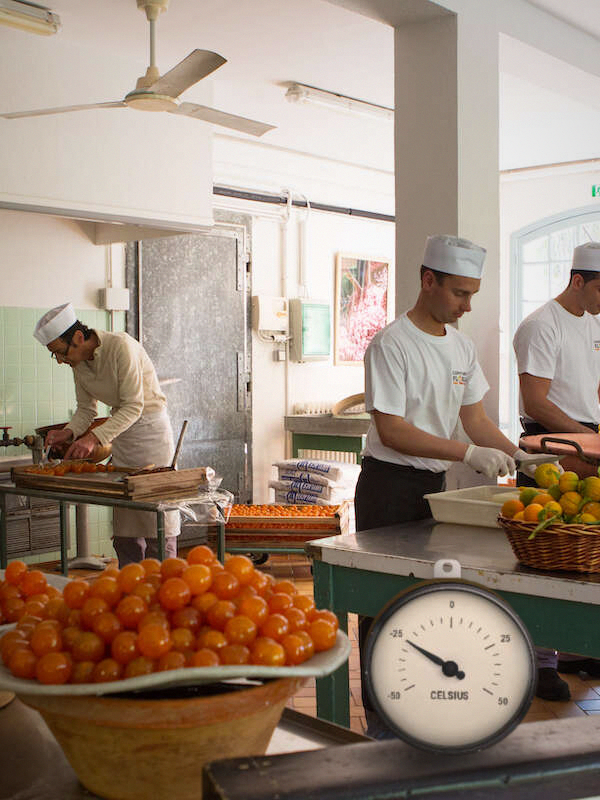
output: -25 °C
